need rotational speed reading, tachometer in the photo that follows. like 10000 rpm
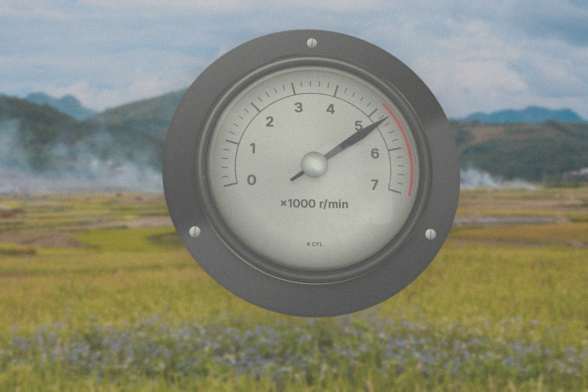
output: 5300 rpm
